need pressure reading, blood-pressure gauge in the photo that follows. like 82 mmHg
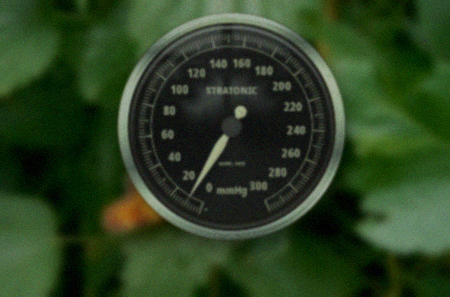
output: 10 mmHg
